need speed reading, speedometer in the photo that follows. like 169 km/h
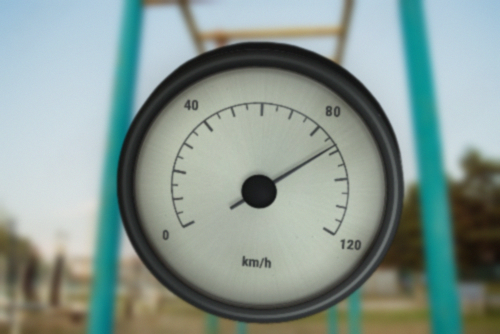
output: 87.5 km/h
